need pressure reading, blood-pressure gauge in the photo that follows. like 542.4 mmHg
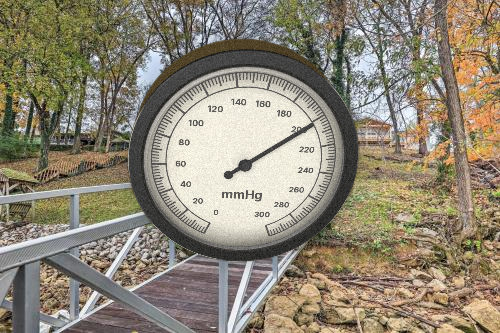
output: 200 mmHg
